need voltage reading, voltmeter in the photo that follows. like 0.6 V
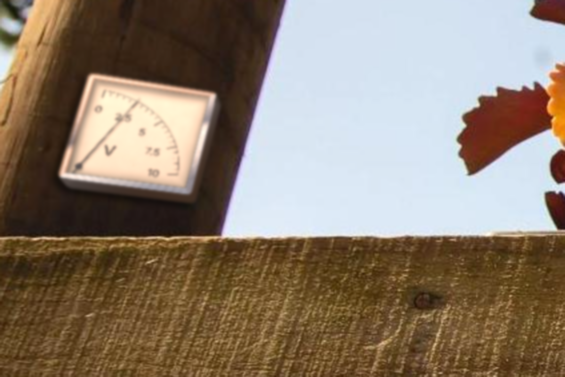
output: 2.5 V
